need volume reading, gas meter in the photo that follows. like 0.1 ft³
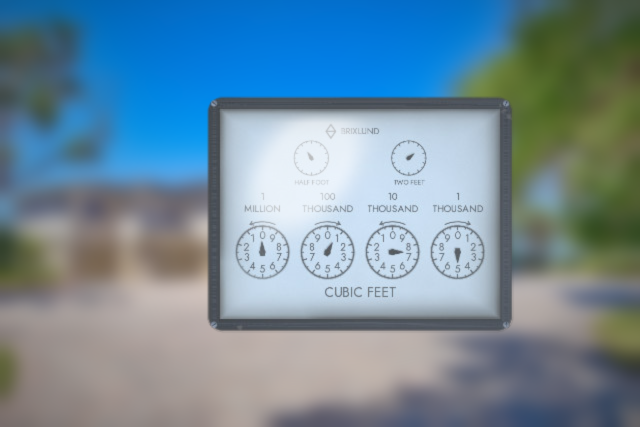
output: 7500 ft³
